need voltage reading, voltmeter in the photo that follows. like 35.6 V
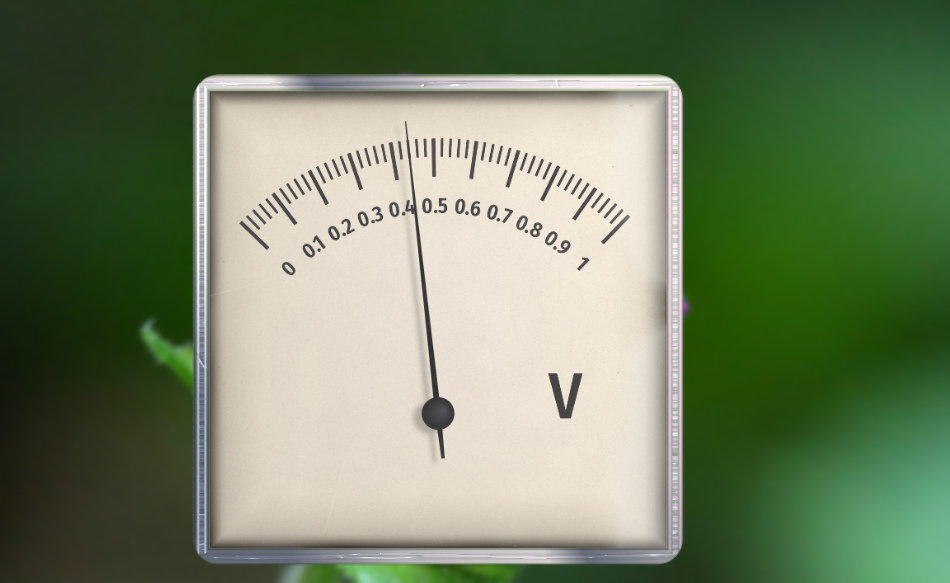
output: 0.44 V
